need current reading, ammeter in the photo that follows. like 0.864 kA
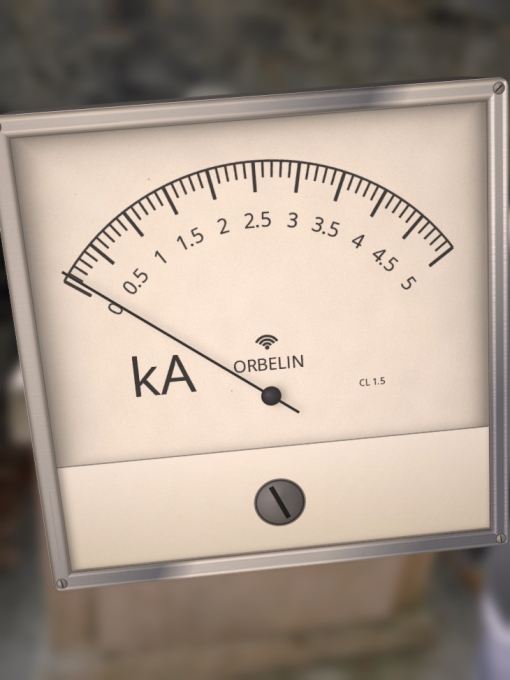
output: 0.1 kA
